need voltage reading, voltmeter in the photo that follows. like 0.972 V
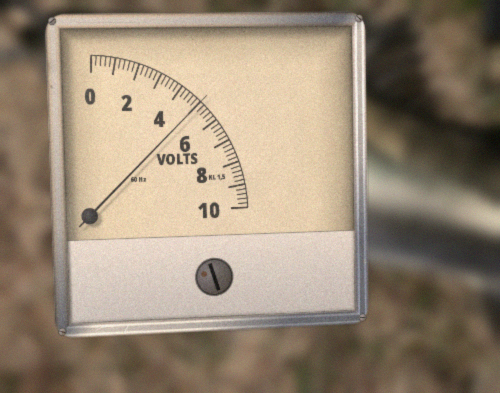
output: 5 V
